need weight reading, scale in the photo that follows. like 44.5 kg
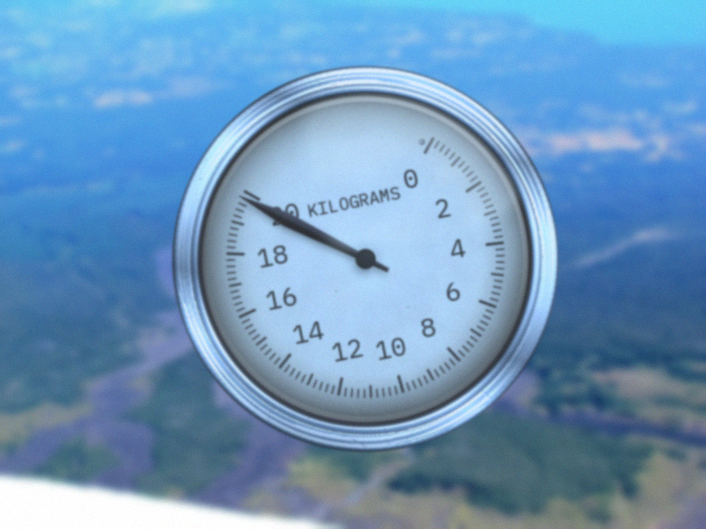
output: 19.8 kg
